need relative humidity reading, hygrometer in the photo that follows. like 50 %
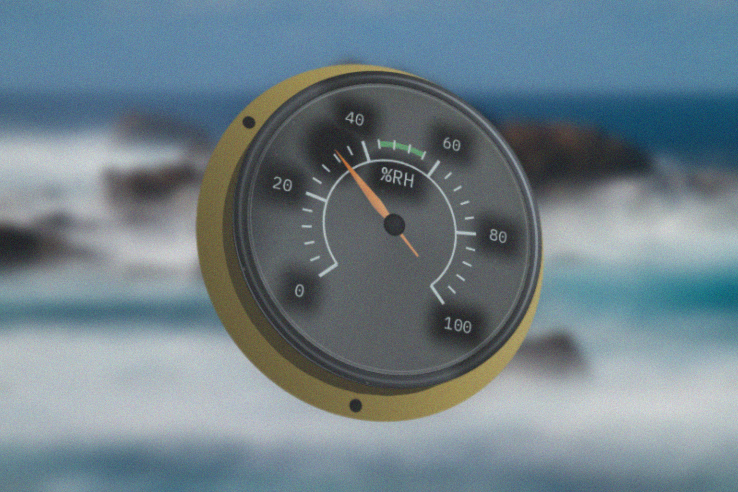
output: 32 %
